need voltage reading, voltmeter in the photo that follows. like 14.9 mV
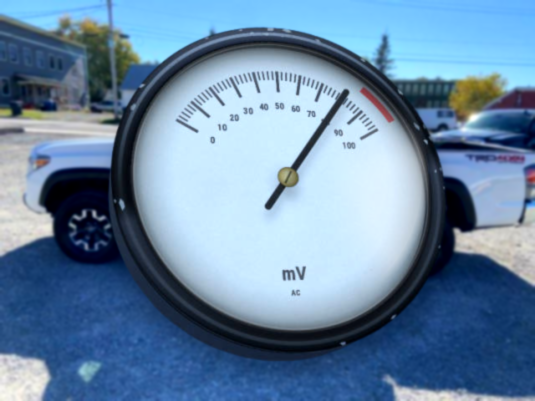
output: 80 mV
